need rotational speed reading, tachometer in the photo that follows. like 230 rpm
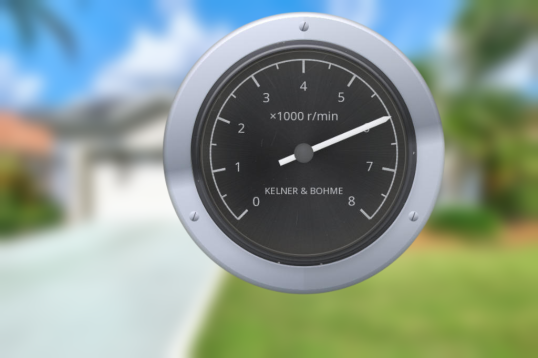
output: 6000 rpm
